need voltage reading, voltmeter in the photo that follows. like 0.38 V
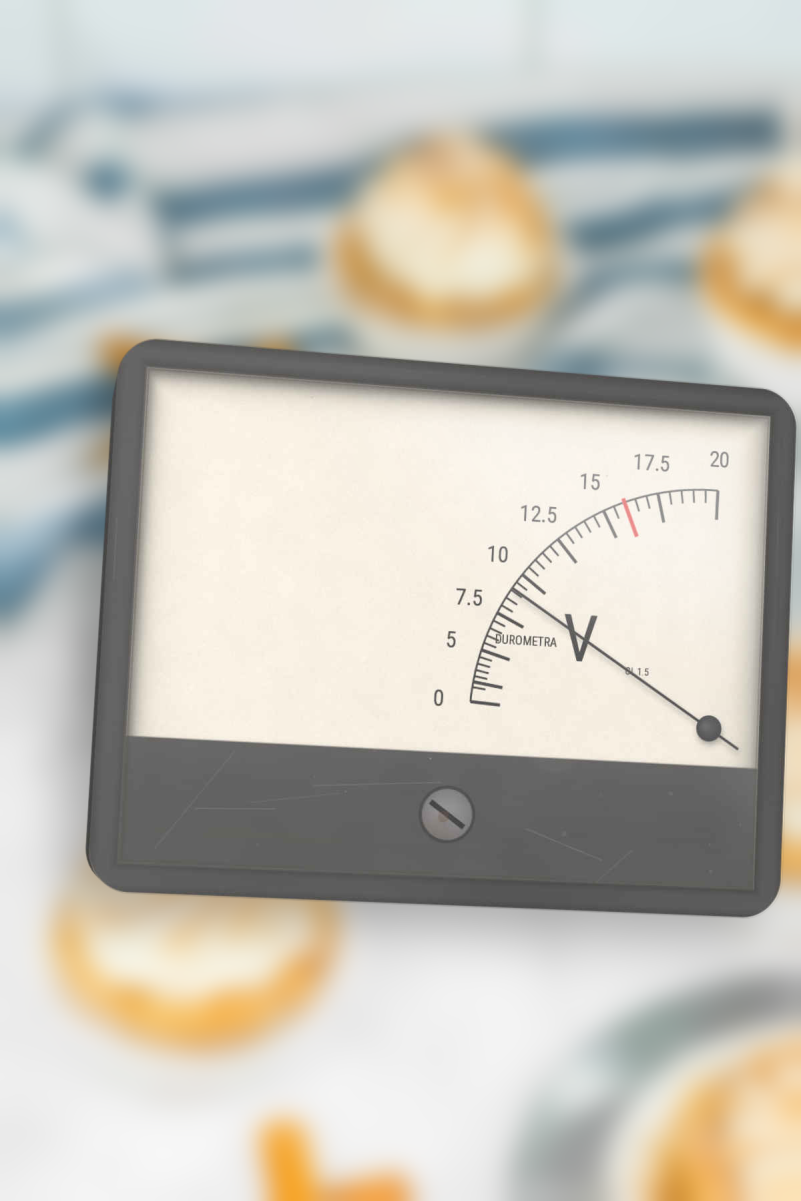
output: 9 V
